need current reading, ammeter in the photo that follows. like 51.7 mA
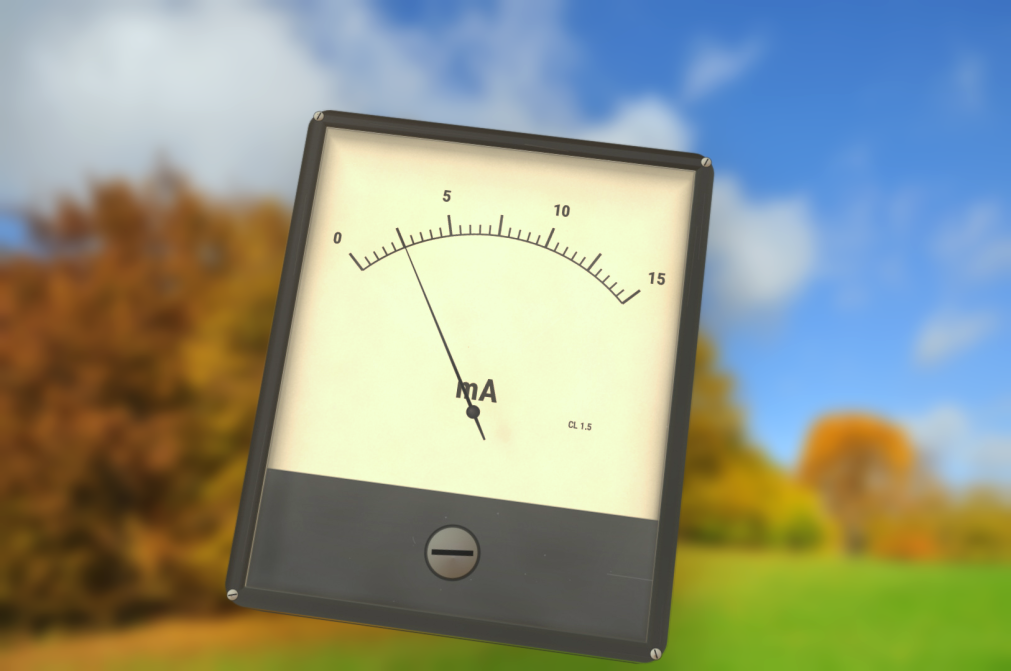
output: 2.5 mA
